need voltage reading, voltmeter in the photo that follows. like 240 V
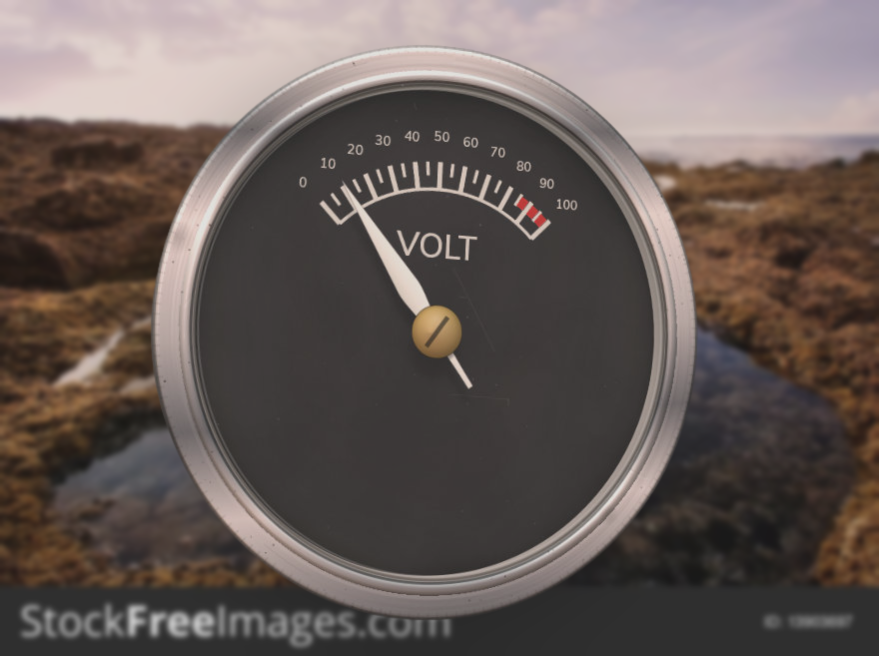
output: 10 V
